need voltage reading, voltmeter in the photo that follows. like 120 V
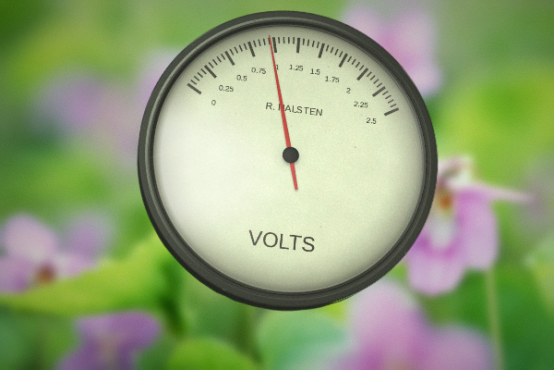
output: 0.95 V
